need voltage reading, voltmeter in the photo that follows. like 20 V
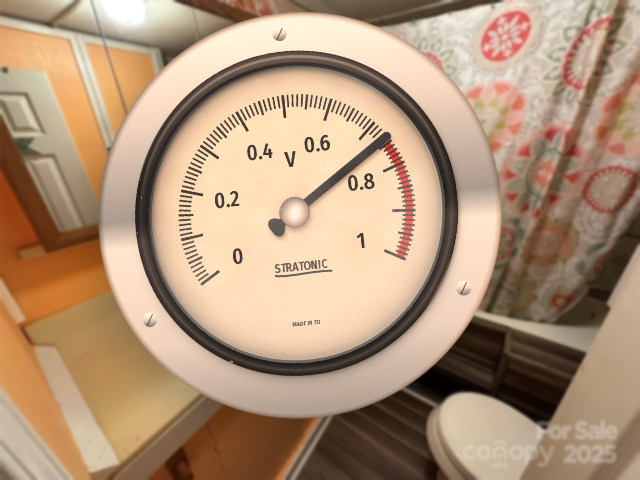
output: 0.74 V
